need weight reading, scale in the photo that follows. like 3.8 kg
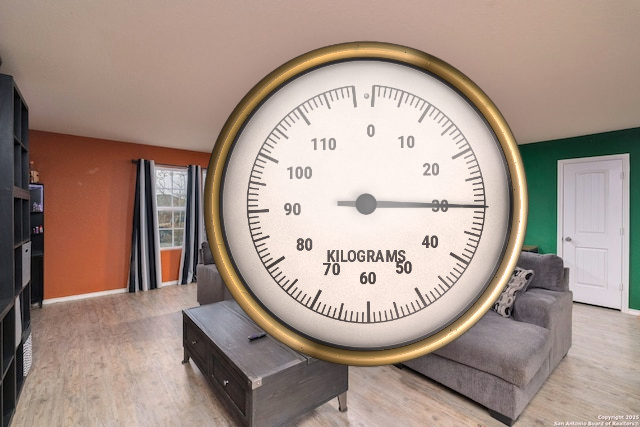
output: 30 kg
